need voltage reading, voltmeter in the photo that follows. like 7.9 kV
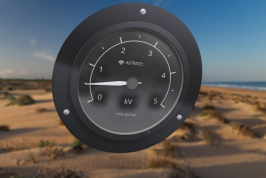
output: 0.5 kV
